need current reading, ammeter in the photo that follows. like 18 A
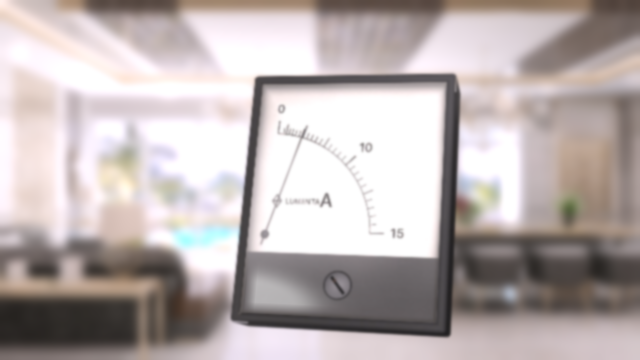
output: 5 A
